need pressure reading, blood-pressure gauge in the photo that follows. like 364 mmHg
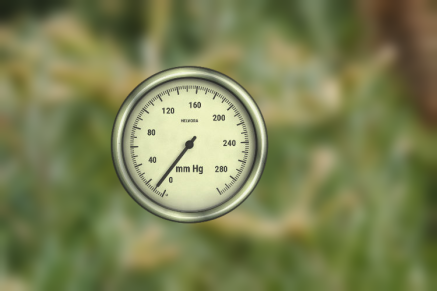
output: 10 mmHg
